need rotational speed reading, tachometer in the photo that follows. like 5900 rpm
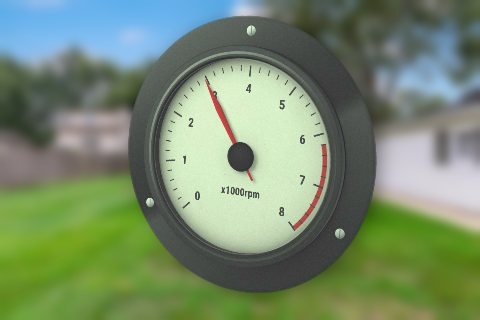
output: 3000 rpm
